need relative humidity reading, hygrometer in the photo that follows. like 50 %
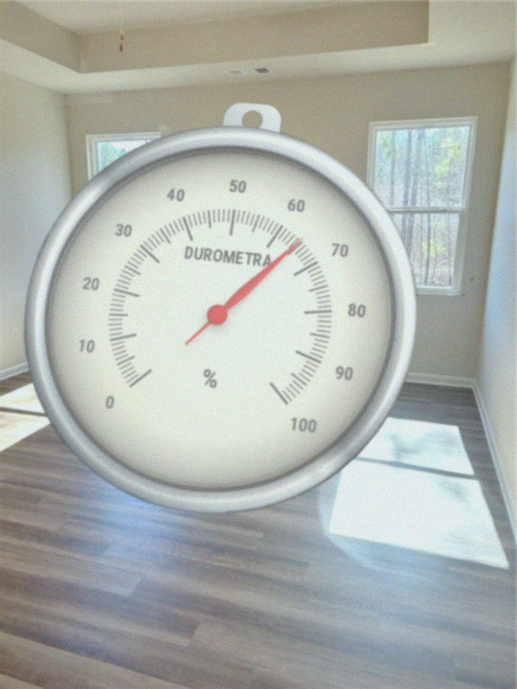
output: 65 %
